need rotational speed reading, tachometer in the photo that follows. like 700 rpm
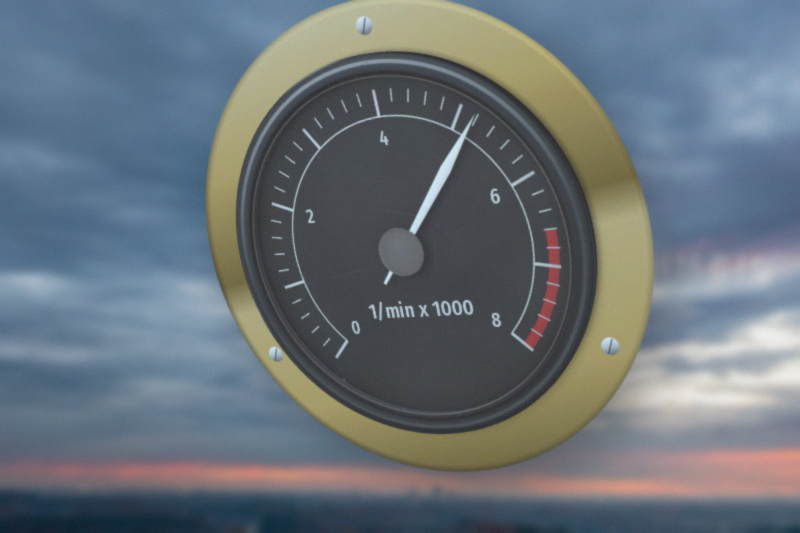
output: 5200 rpm
